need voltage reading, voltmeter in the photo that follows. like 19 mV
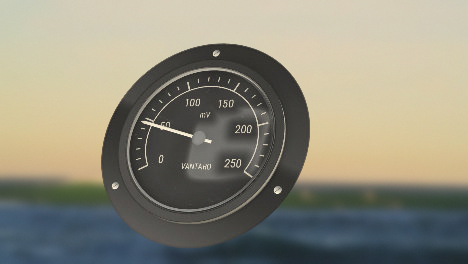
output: 45 mV
